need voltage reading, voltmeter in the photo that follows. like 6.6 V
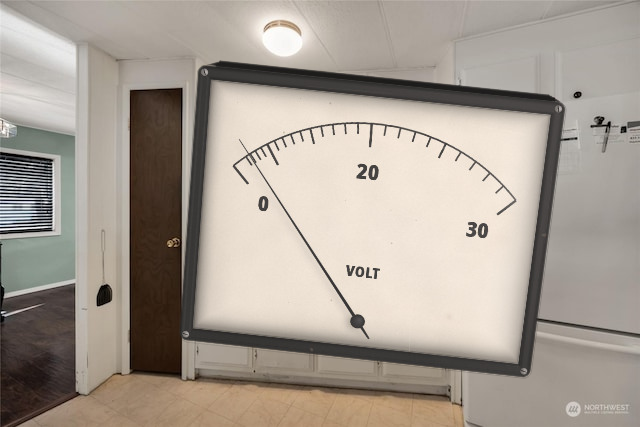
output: 7 V
